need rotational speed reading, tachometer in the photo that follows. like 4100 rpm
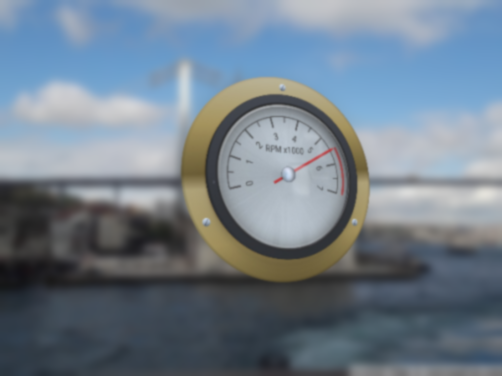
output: 5500 rpm
